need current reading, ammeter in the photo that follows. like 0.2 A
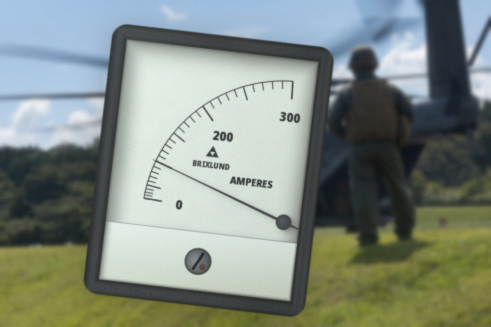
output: 100 A
